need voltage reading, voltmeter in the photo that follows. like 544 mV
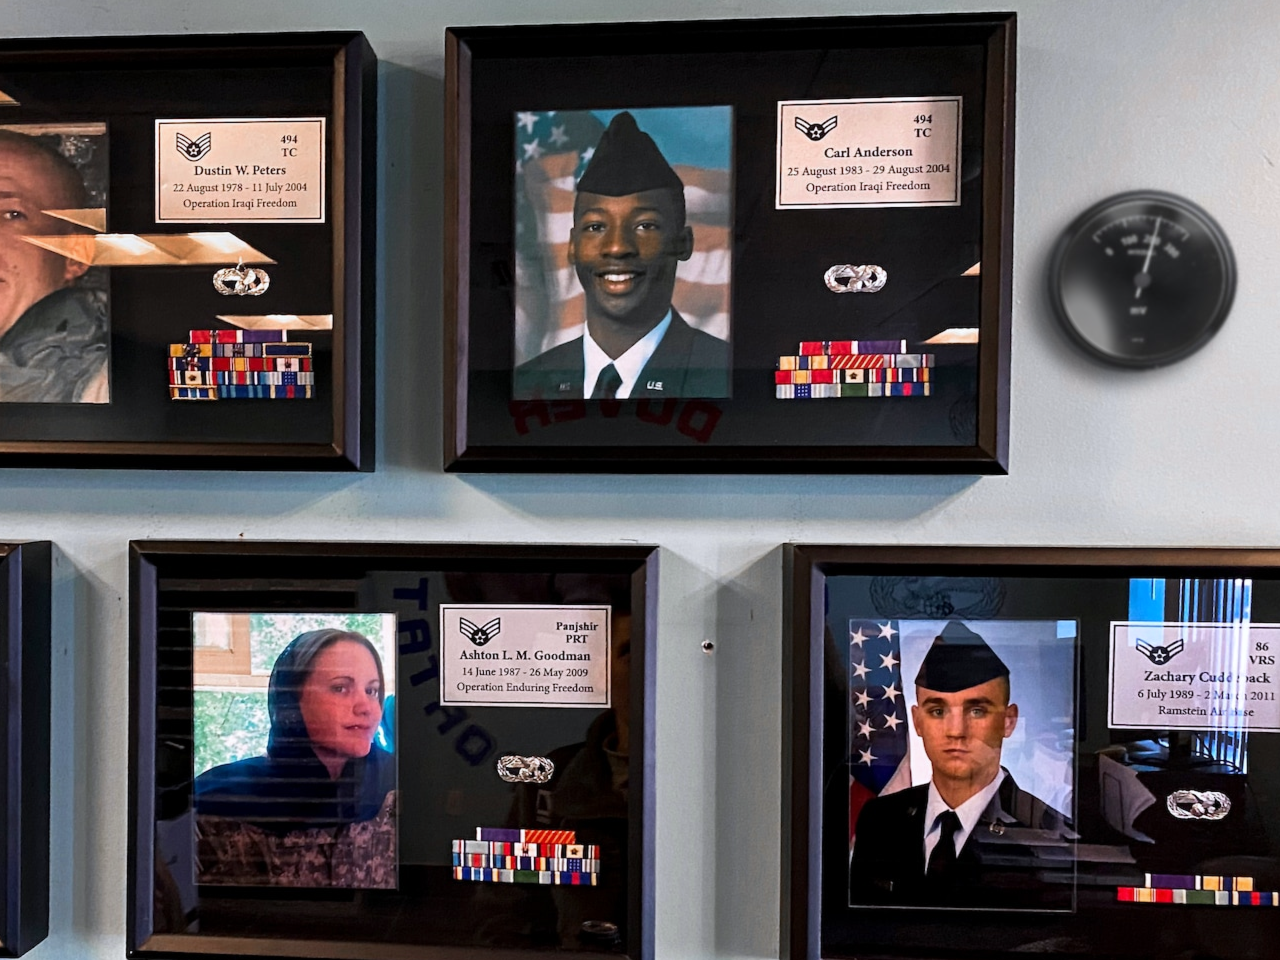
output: 200 mV
